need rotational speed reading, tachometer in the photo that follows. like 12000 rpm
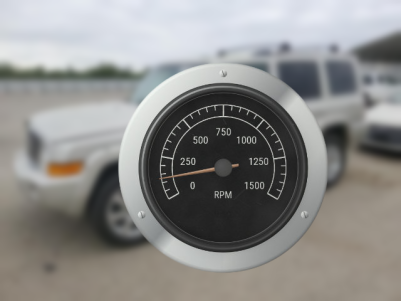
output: 125 rpm
